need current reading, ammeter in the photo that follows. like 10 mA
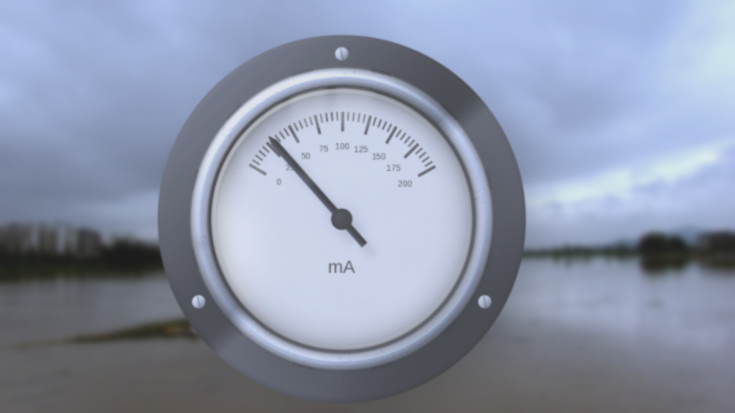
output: 30 mA
